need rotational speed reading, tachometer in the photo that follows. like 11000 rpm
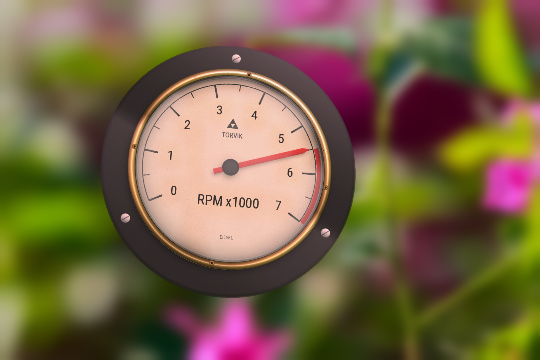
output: 5500 rpm
